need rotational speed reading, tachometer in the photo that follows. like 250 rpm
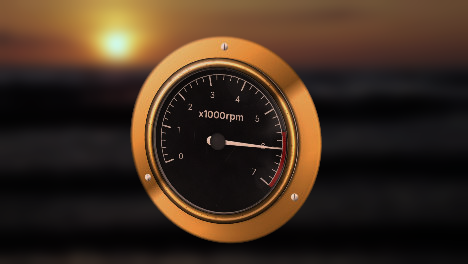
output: 6000 rpm
